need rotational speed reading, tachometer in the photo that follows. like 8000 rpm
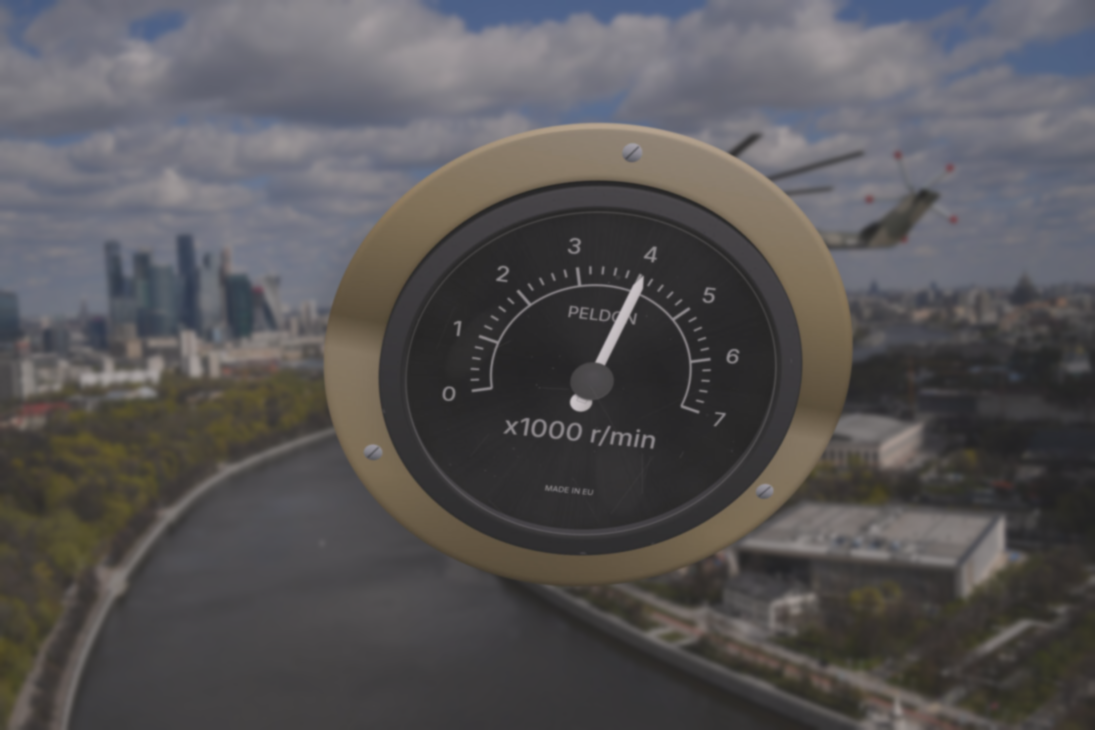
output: 4000 rpm
